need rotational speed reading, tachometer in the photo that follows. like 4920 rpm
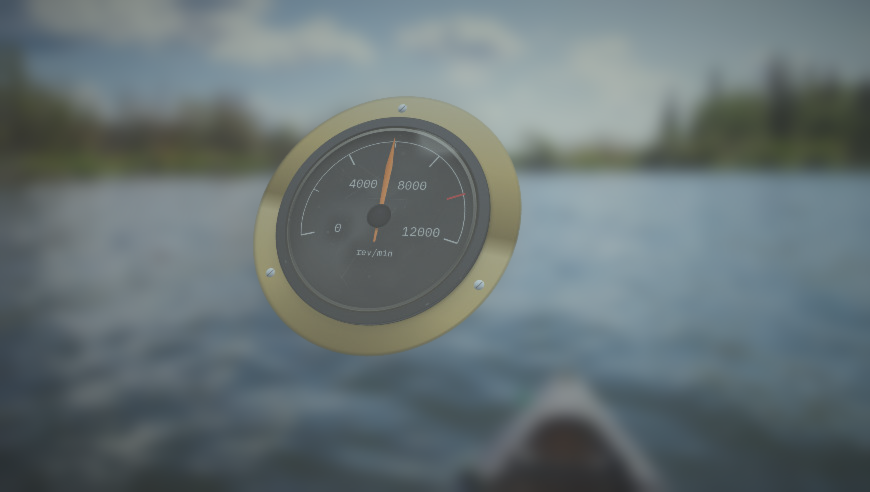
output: 6000 rpm
